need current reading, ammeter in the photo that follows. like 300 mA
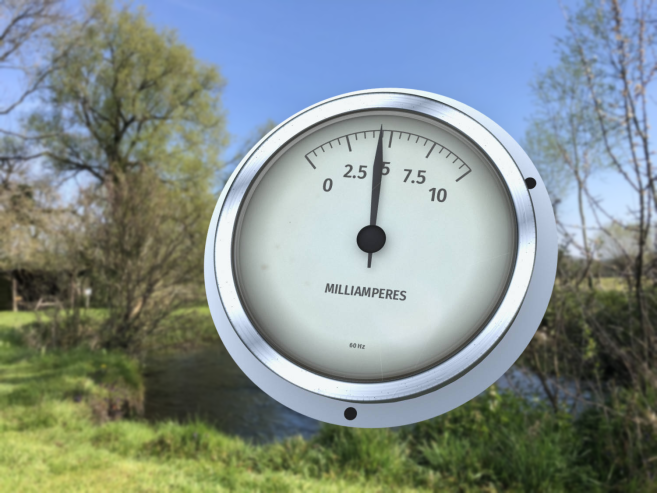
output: 4.5 mA
